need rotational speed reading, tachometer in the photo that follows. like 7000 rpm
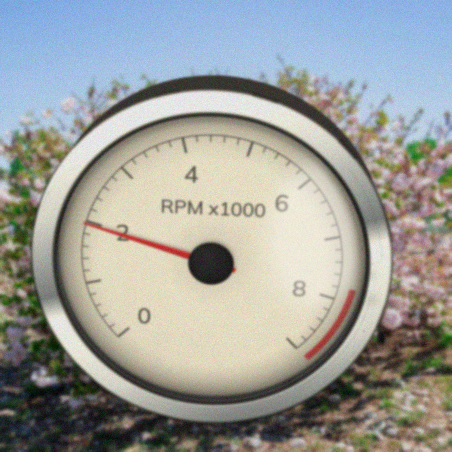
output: 2000 rpm
